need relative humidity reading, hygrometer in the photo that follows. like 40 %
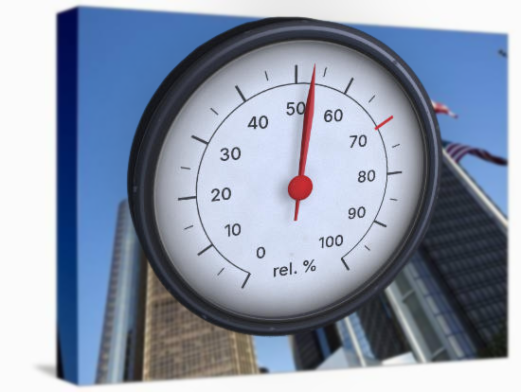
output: 52.5 %
